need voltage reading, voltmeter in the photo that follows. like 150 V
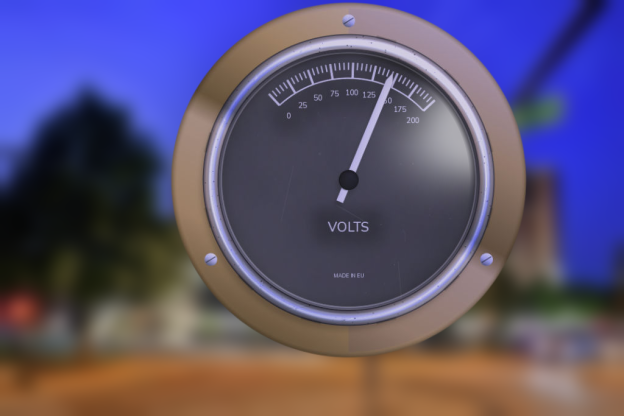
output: 145 V
